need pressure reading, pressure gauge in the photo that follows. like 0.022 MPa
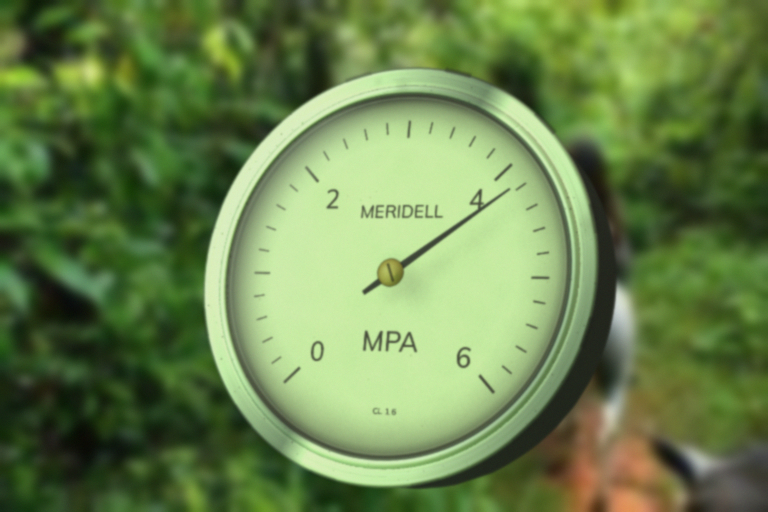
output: 4.2 MPa
